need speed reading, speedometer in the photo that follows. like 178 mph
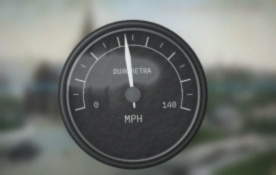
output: 65 mph
